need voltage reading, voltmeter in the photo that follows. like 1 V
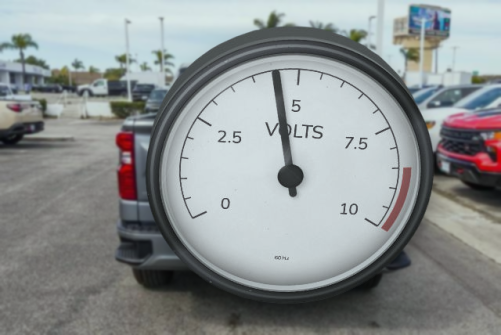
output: 4.5 V
